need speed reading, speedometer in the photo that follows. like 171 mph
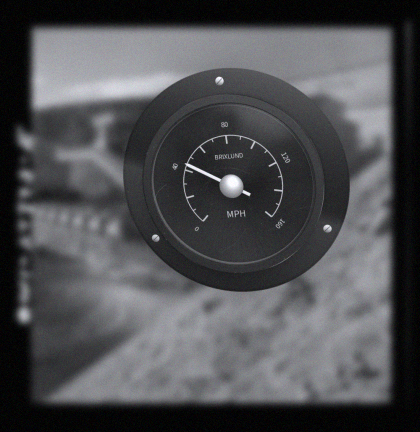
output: 45 mph
